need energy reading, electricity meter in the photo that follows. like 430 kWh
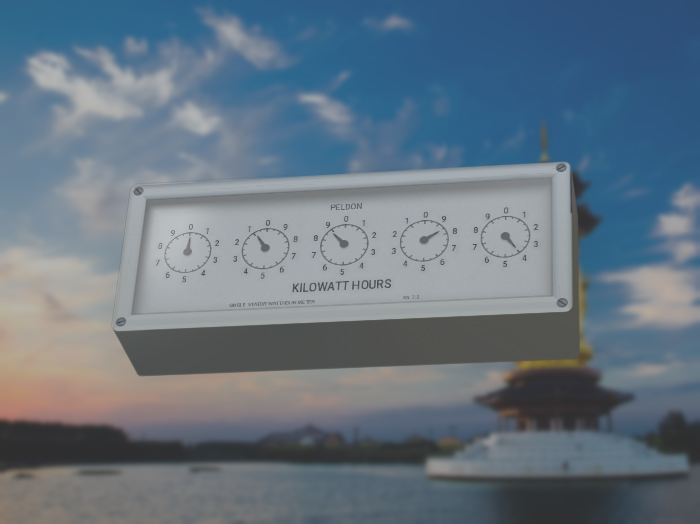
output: 884 kWh
